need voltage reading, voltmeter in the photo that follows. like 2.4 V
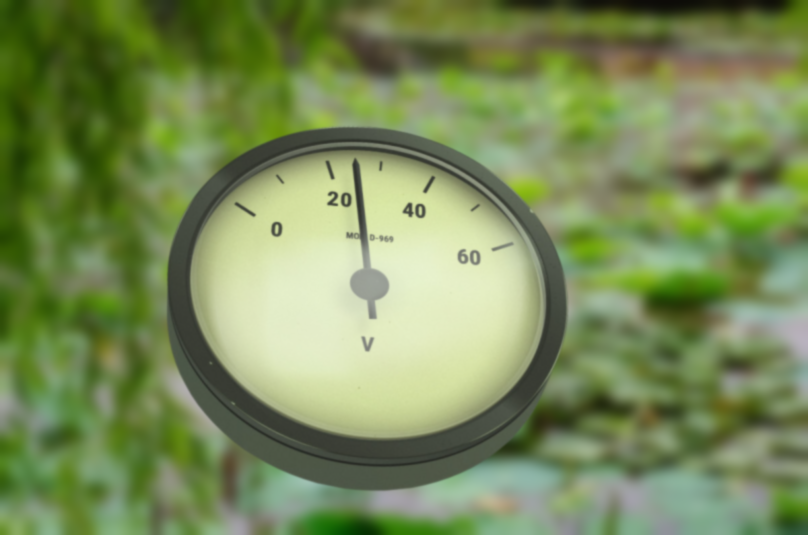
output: 25 V
